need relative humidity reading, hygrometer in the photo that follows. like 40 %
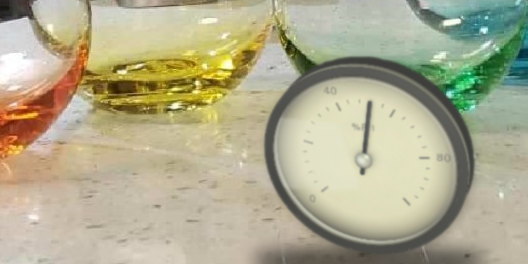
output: 52 %
